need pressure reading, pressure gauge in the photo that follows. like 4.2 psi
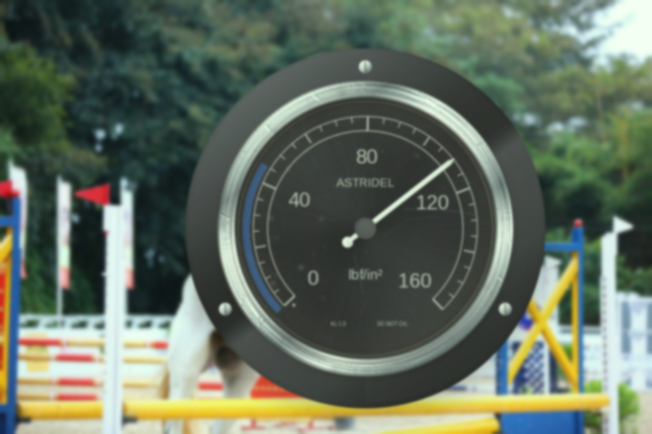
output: 110 psi
